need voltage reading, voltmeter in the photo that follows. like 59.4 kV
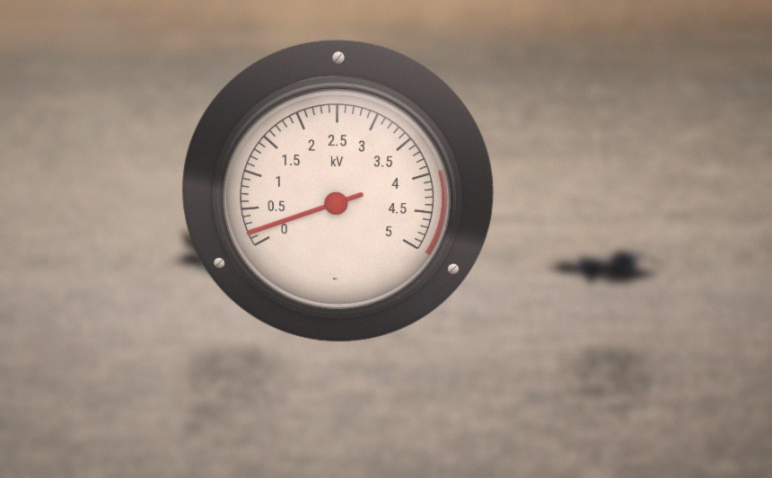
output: 0.2 kV
